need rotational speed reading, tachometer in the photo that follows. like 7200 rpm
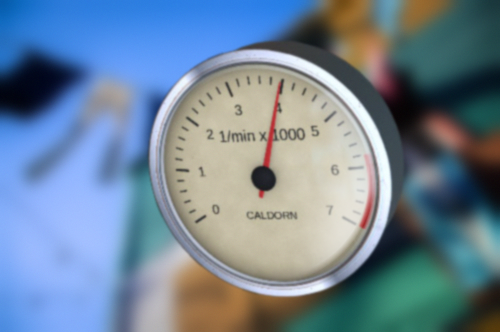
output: 4000 rpm
